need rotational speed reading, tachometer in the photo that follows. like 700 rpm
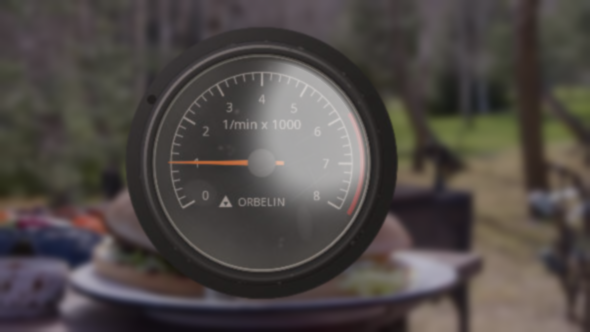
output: 1000 rpm
